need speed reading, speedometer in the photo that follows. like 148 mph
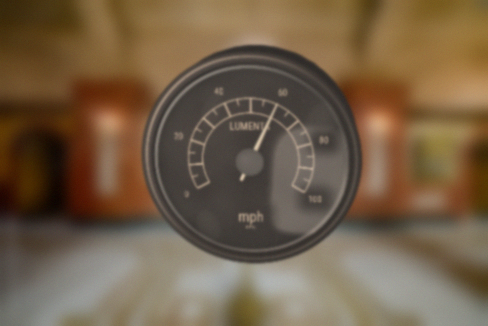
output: 60 mph
